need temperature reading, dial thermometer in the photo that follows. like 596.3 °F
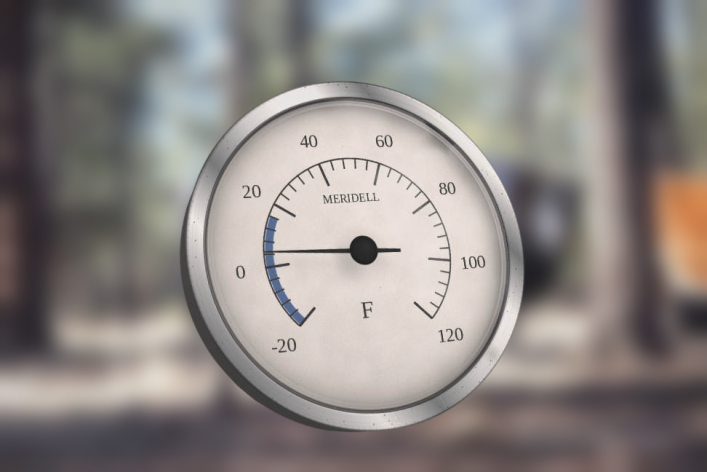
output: 4 °F
